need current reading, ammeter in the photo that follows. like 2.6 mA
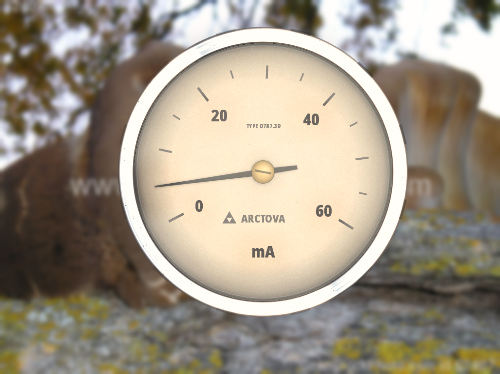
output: 5 mA
